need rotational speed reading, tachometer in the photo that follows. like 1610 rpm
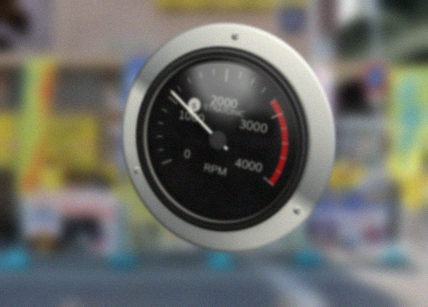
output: 1100 rpm
